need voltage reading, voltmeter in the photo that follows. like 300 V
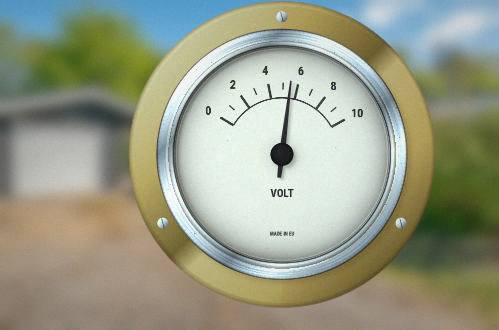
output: 5.5 V
